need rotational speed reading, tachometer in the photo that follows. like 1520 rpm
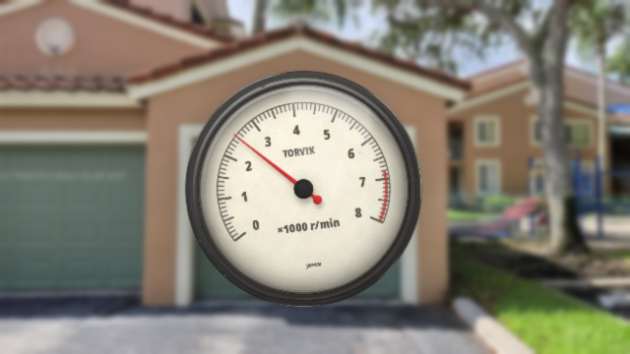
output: 2500 rpm
